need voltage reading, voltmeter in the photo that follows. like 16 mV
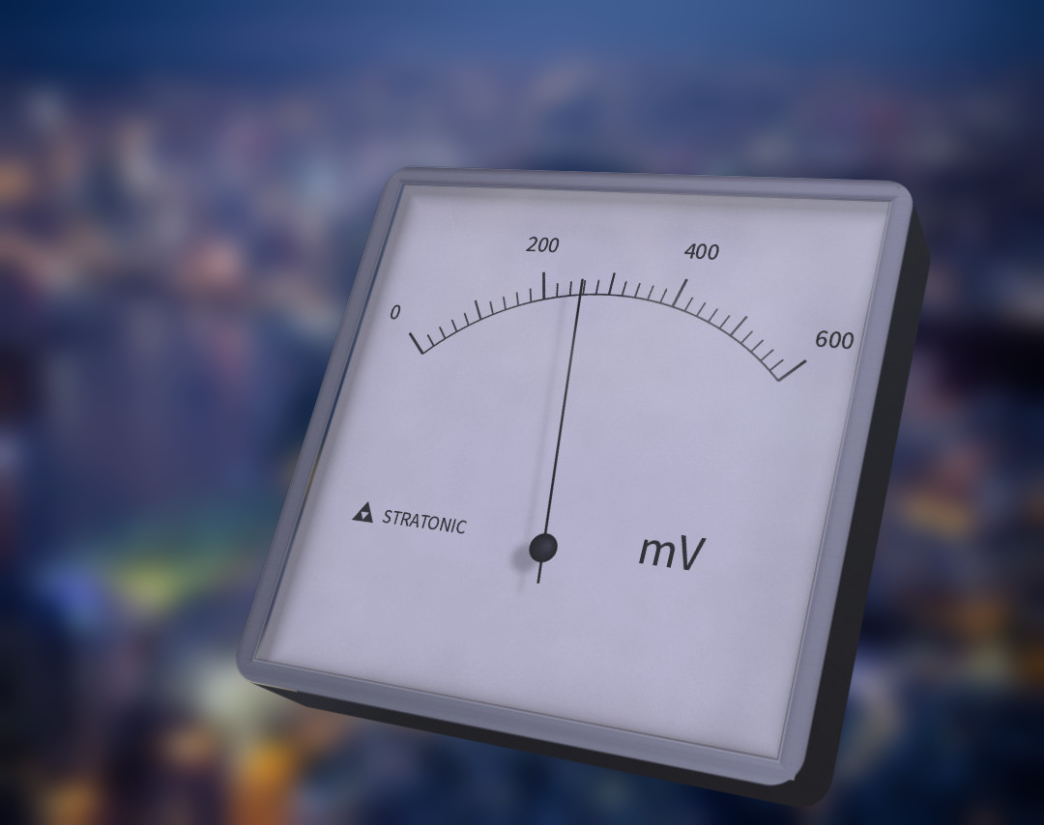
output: 260 mV
